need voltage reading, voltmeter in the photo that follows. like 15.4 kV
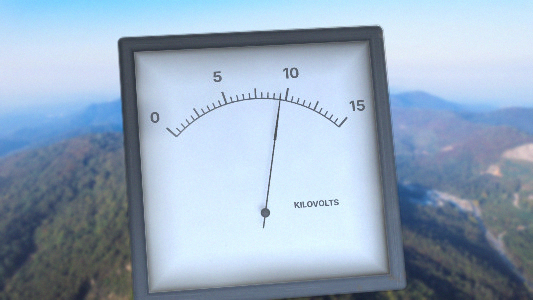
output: 9.5 kV
